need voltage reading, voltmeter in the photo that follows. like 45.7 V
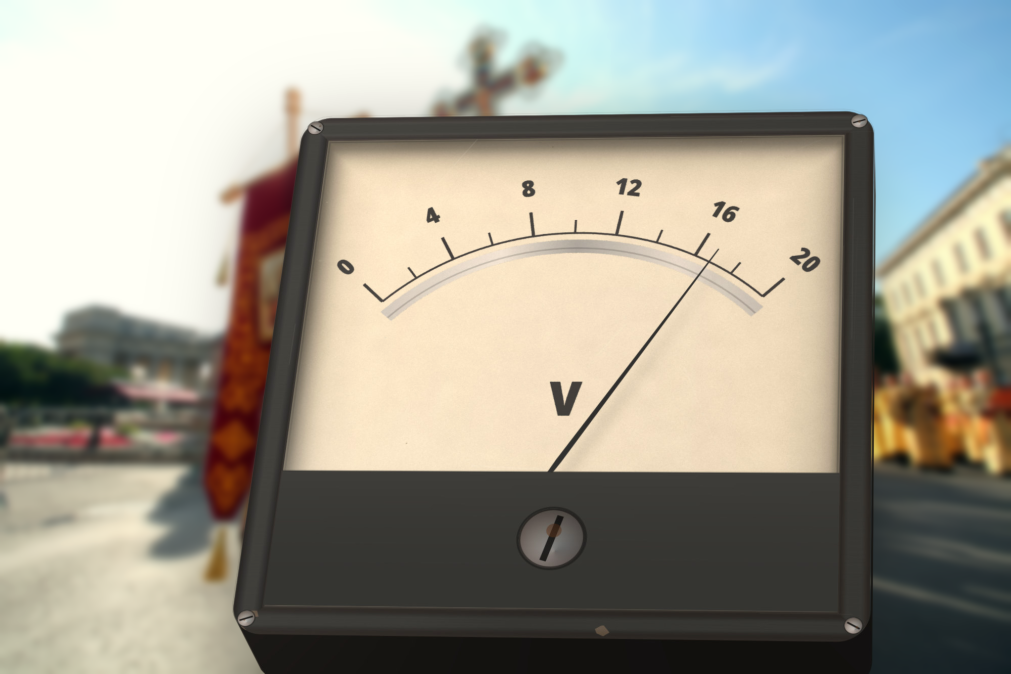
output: 17 V
